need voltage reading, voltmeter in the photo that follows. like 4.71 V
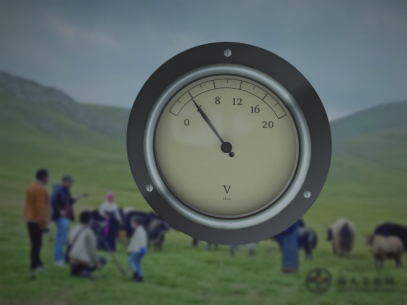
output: 4 V
